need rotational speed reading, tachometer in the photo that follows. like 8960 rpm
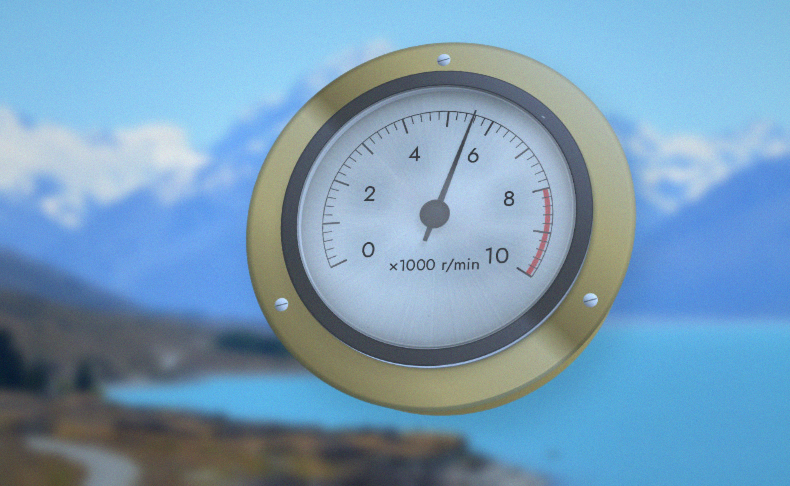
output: 5600 rpm
